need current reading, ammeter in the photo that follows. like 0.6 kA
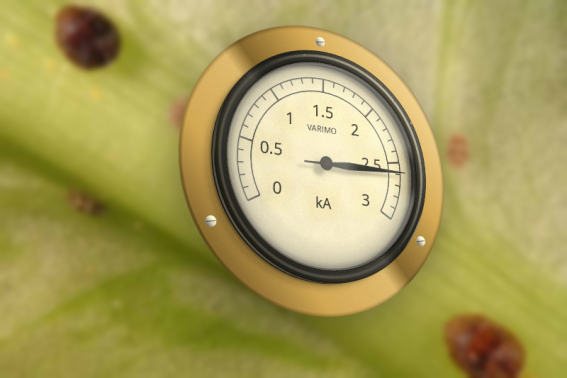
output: 2.6 kA
